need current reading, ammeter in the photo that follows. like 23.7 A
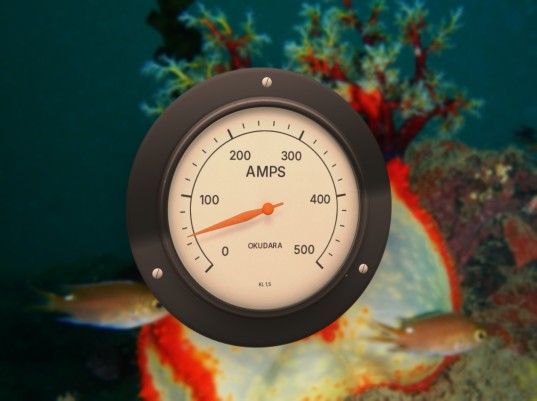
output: 50 A
